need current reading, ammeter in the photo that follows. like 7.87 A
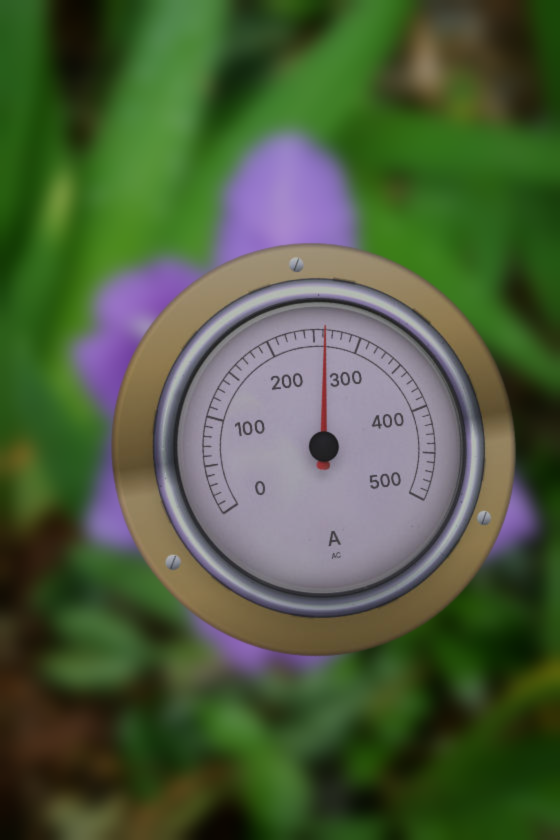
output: 260 A
